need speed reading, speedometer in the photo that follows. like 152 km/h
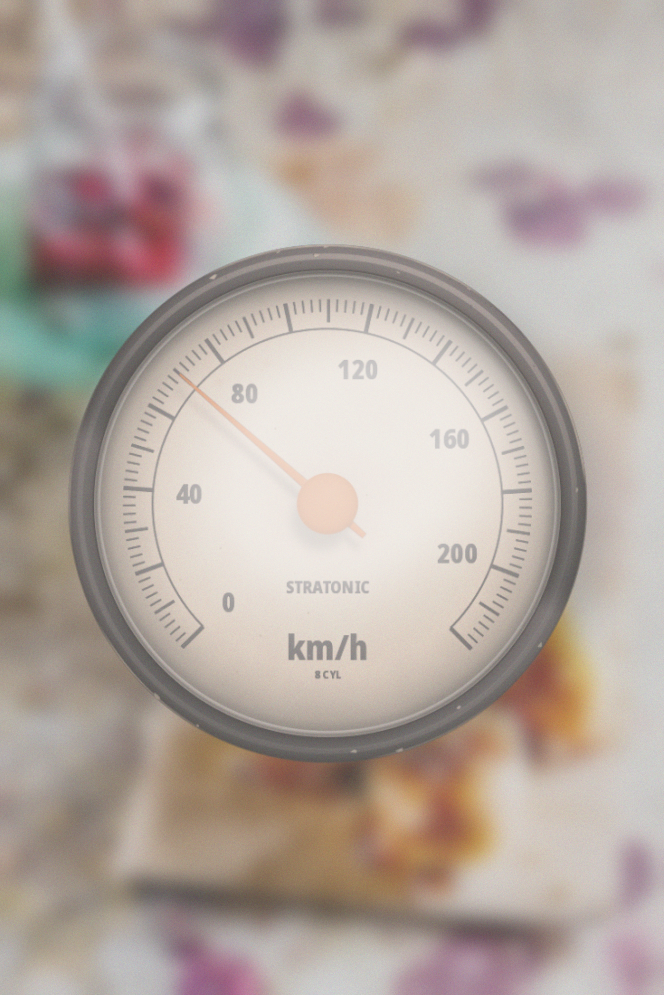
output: 70 km/h
